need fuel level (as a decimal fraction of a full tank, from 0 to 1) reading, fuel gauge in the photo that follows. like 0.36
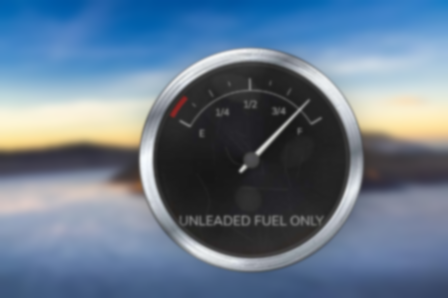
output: 0.875
